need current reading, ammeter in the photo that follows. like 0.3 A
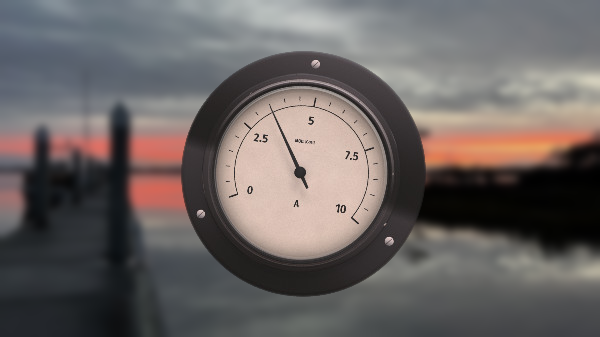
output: 3.5 A
